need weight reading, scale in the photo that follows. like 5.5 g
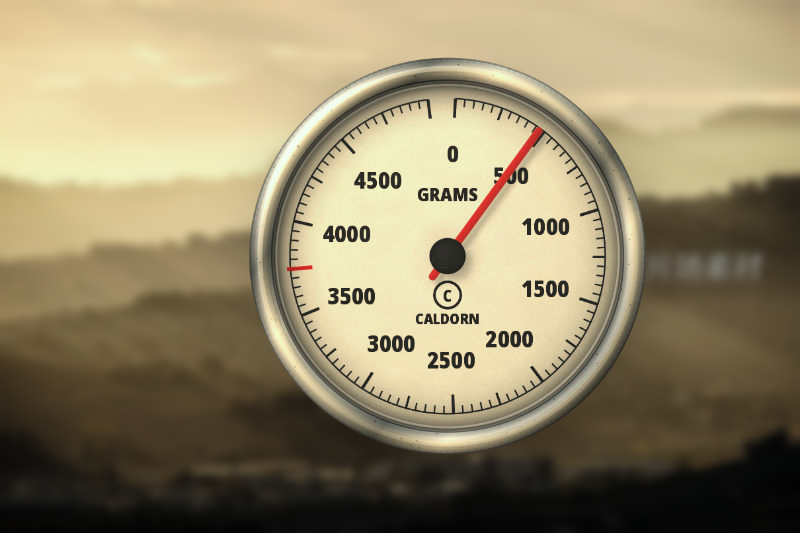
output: 475 g
